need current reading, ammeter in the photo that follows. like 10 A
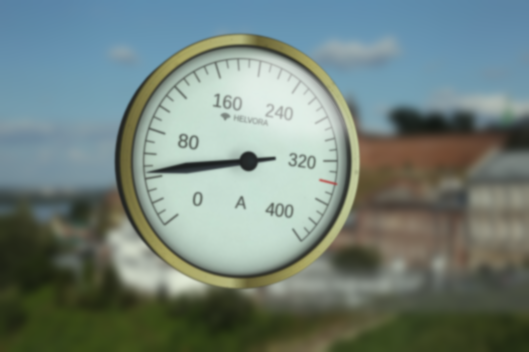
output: 45 A
